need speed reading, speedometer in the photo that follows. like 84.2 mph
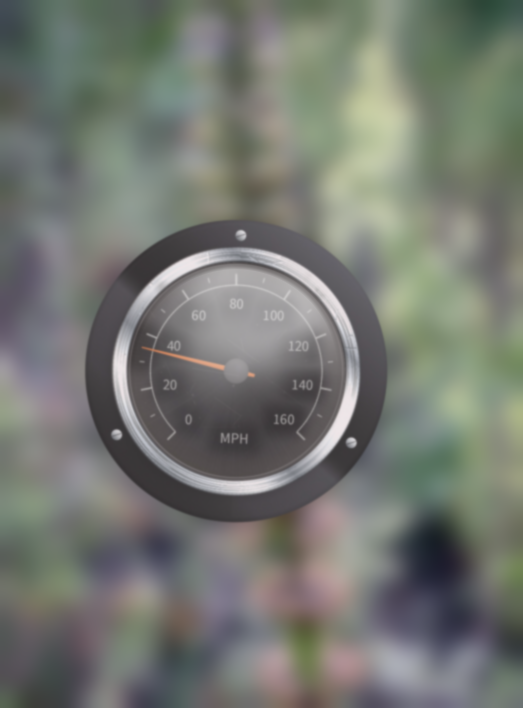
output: 35 mph
